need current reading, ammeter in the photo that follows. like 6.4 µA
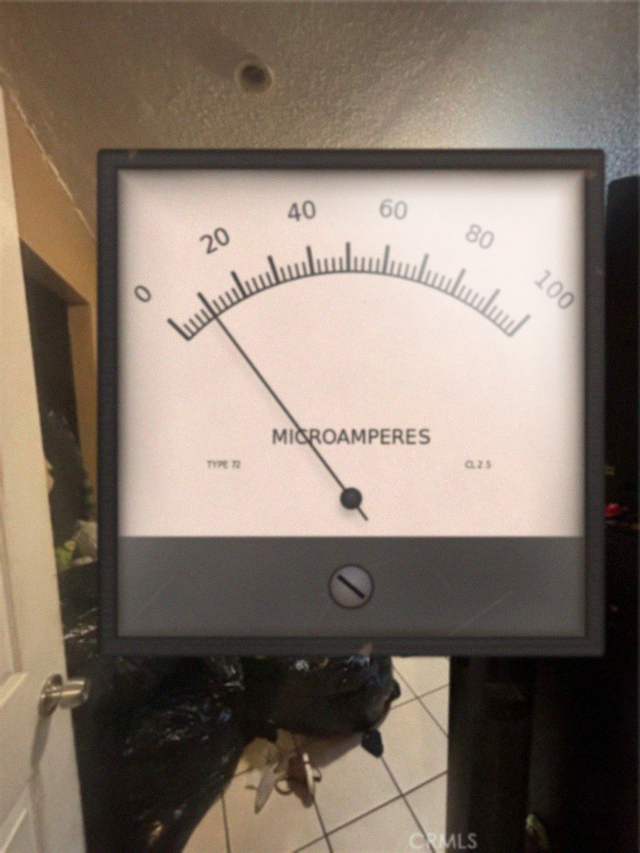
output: 10 µA
